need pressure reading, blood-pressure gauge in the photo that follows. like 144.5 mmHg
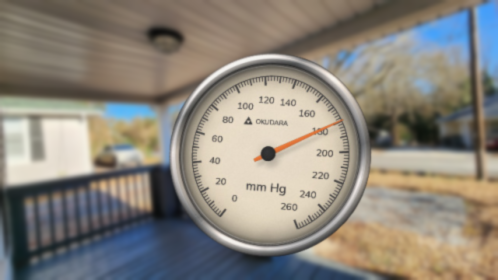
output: 180 mmHg
